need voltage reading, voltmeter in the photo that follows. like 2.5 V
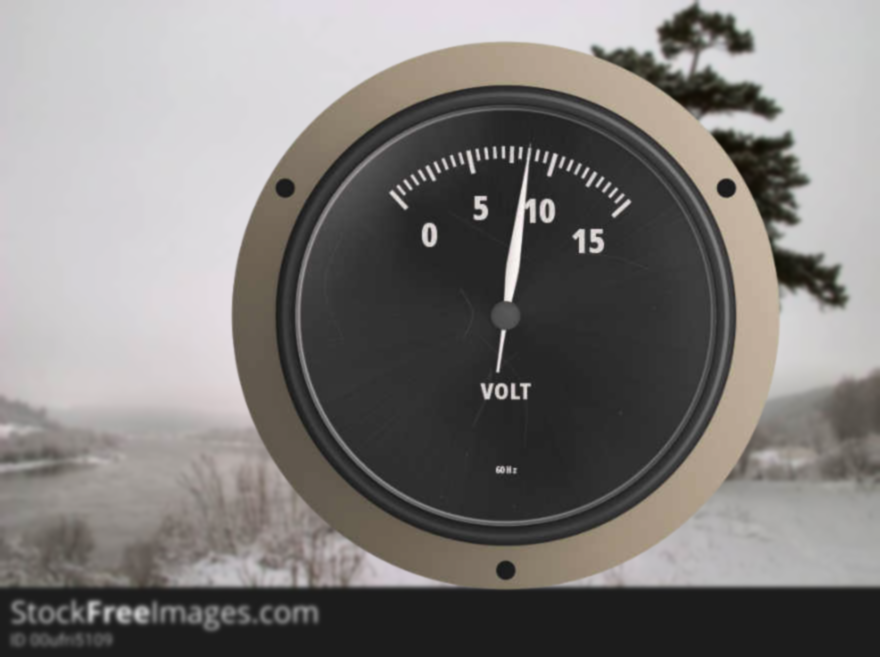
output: 8.5 V
